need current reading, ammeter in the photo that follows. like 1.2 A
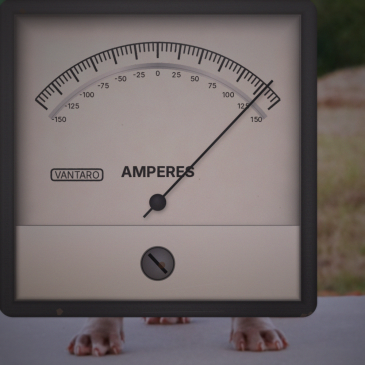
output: 130 A
